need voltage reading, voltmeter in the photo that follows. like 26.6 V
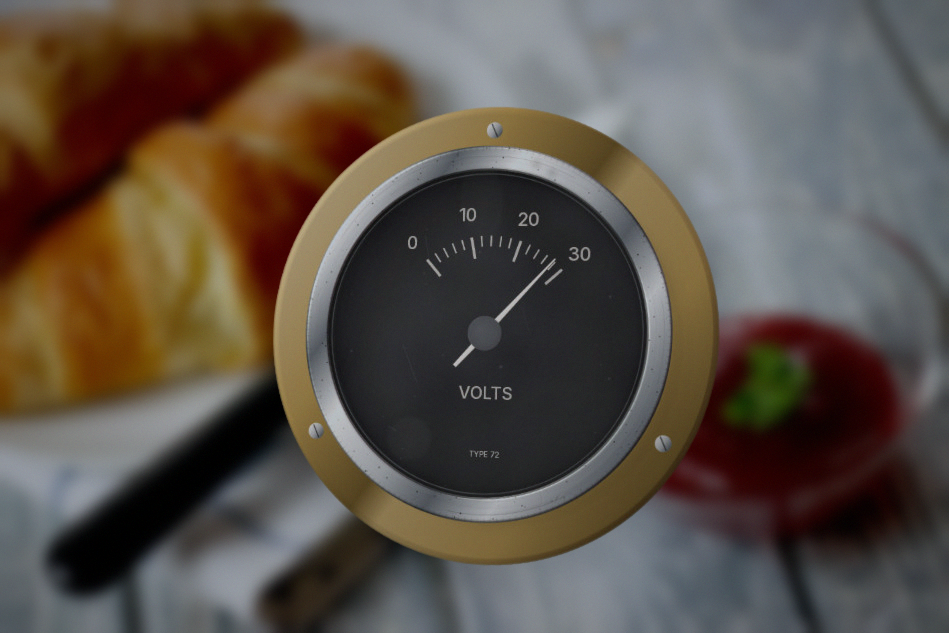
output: 28 V
